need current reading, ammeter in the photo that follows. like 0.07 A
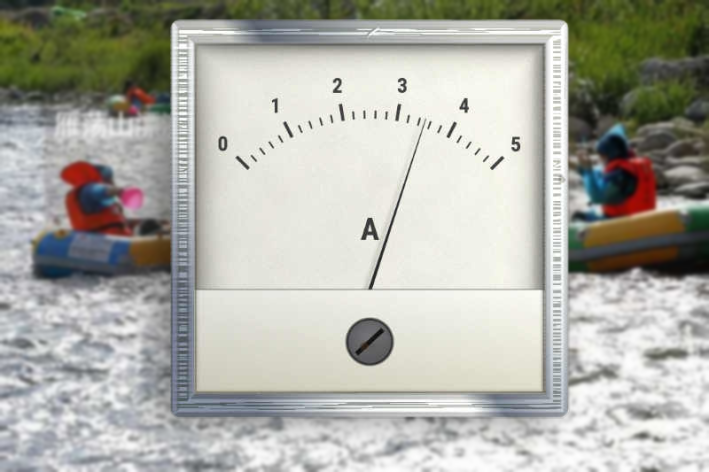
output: 3.5 A
